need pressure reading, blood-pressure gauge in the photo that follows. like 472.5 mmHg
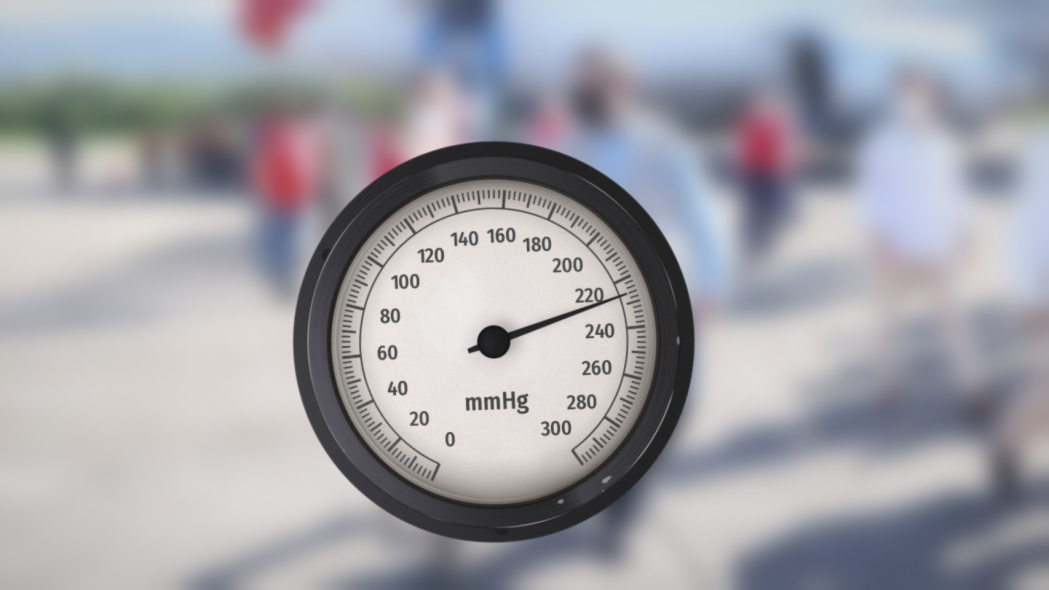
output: 226 mmHg
